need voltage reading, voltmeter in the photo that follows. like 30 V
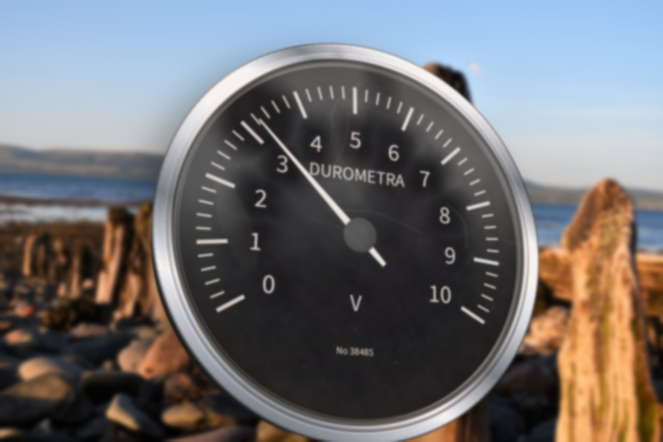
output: 3.2 V
